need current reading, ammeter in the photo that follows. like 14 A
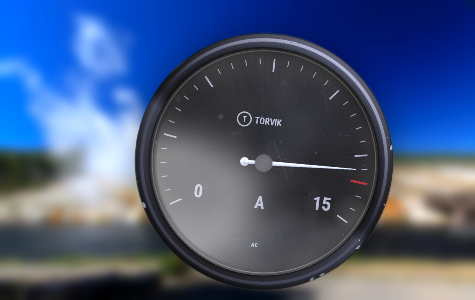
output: 13 A
